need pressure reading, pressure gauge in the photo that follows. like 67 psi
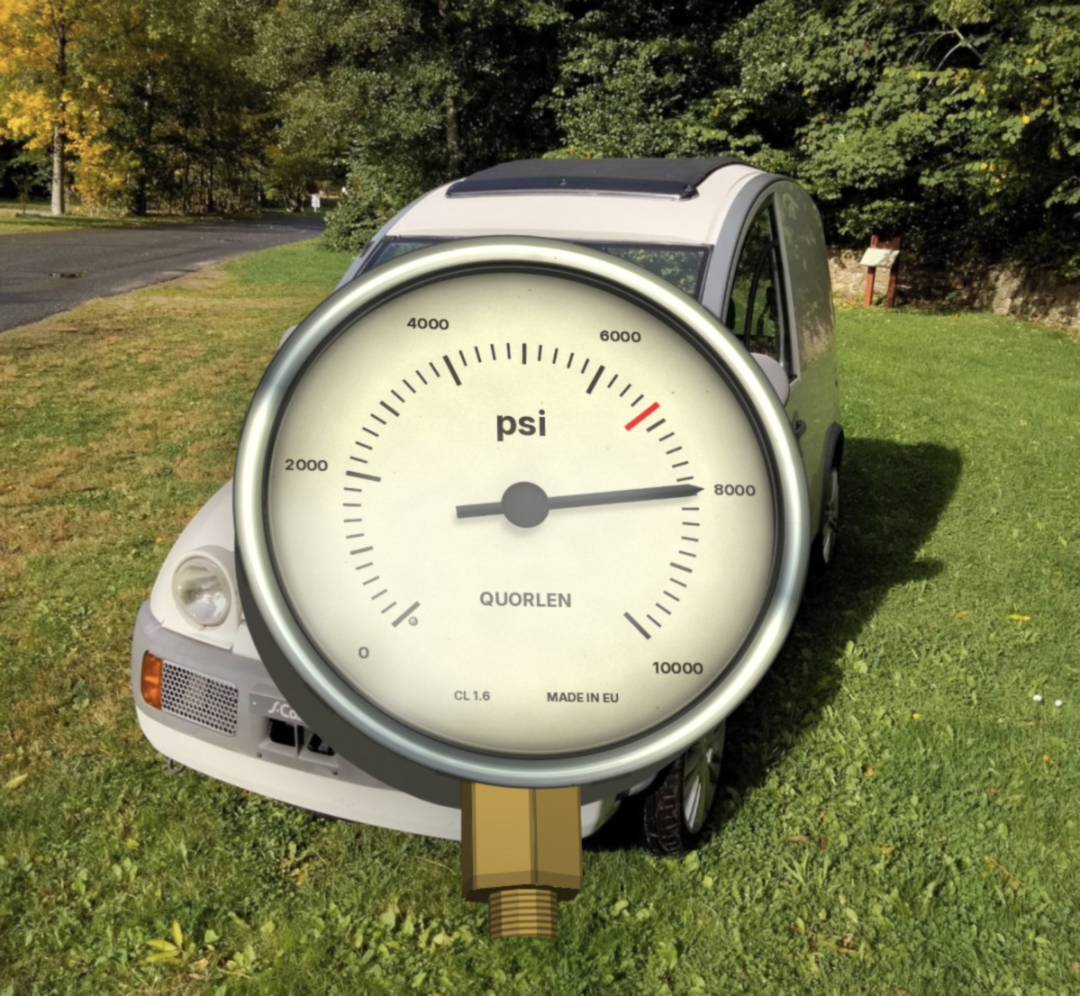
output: 8000 psi
